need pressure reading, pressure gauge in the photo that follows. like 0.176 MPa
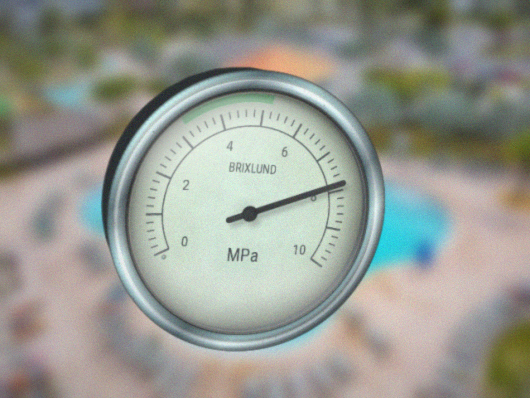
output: 7.8 MPa
